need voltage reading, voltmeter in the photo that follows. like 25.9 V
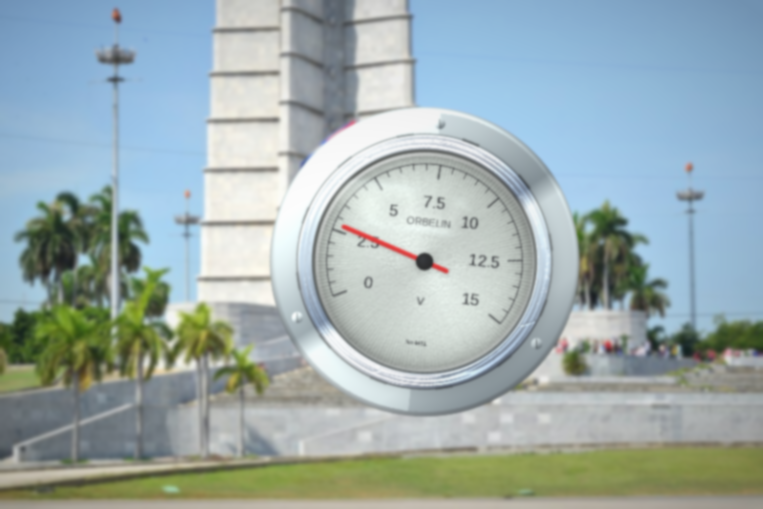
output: 2.75 V
